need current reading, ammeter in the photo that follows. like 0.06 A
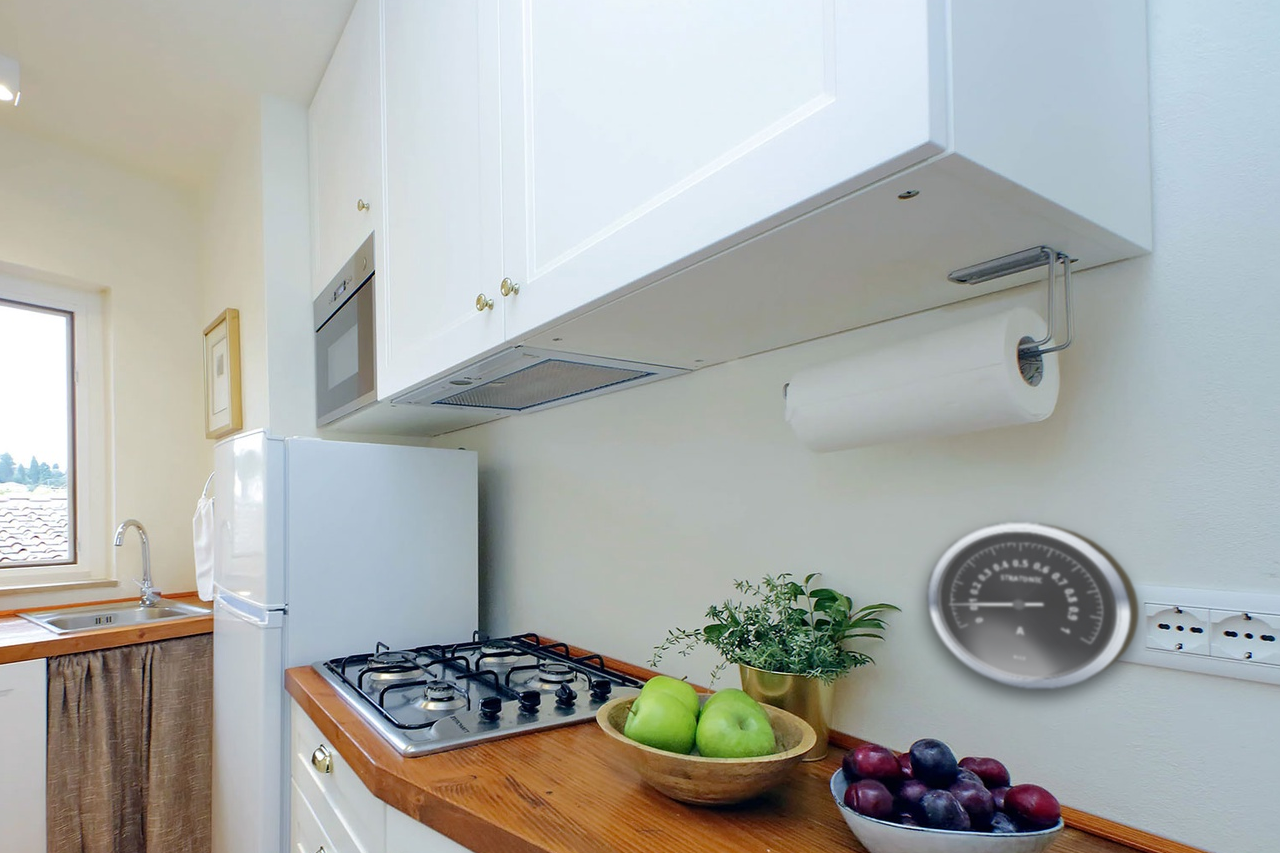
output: 0.1 A
